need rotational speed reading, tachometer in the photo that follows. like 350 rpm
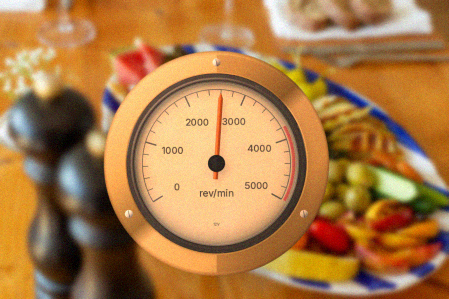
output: 2600 rpm
